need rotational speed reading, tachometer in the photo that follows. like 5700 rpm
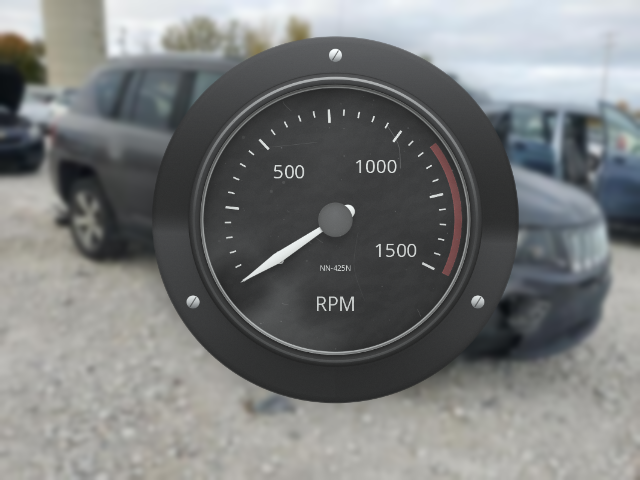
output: 0 rpm
